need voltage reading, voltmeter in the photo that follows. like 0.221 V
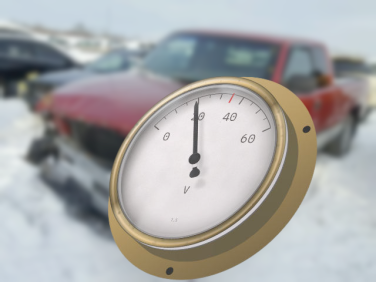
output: 20 V
